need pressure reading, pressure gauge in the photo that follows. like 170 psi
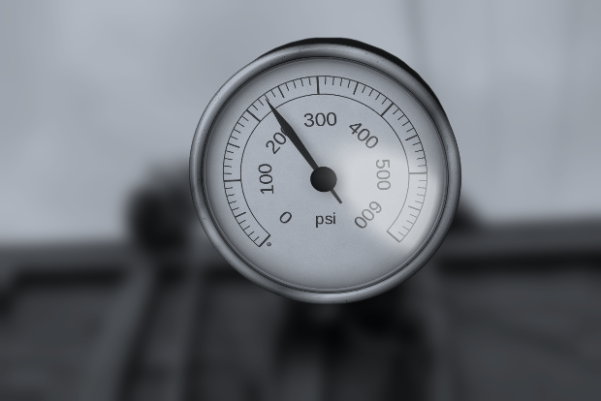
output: 230 psi
